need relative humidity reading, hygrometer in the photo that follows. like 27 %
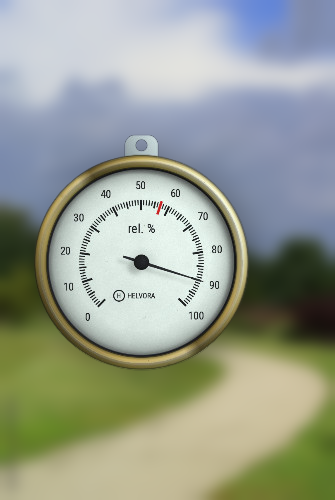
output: 90 %
